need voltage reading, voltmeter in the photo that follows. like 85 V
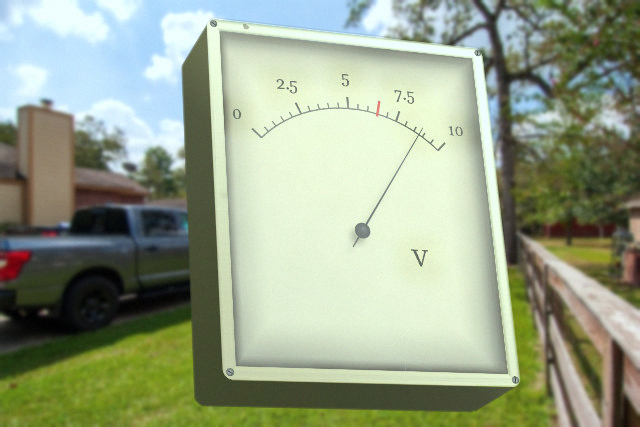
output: 8.75 V
